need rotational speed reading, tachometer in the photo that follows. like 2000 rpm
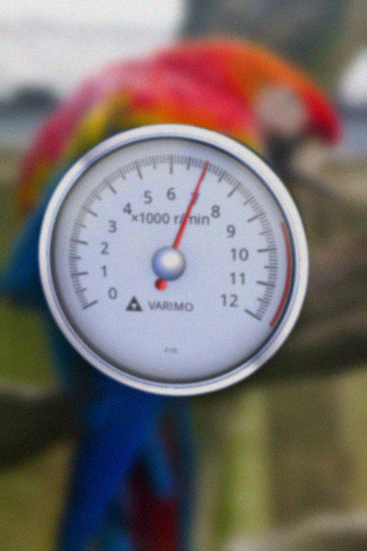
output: 7000 rpm
